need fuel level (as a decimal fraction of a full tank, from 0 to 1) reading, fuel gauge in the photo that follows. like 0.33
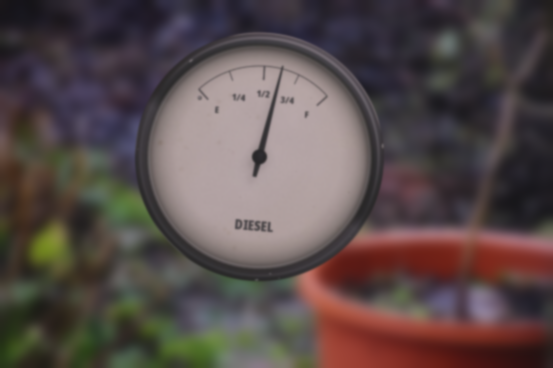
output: 0.625
